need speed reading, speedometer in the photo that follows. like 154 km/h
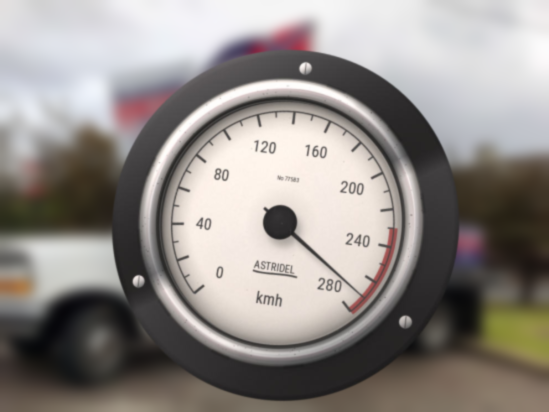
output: 270 km/h
